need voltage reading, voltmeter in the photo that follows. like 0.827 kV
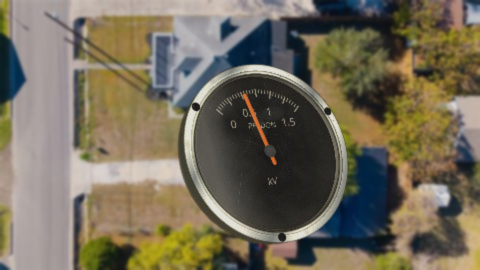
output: 0.5 kV
